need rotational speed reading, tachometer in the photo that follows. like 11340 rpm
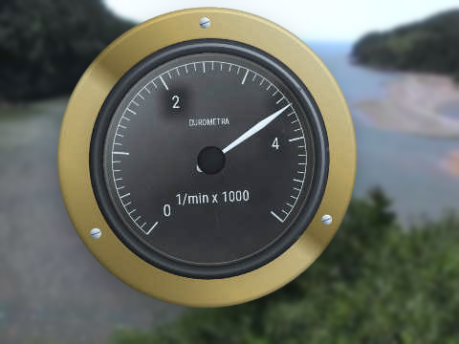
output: 3600 rpm
